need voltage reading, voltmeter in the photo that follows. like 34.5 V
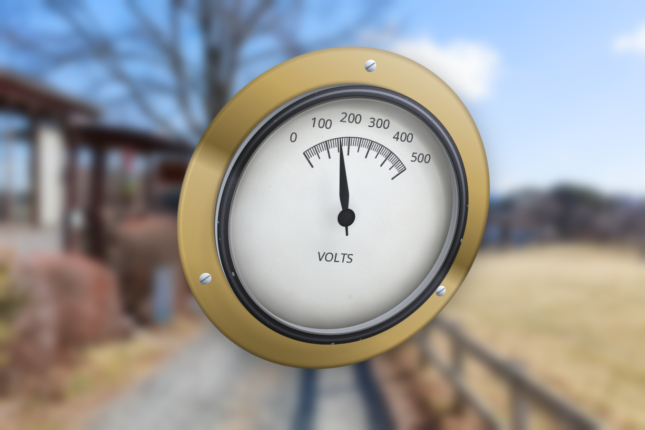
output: 150 V
